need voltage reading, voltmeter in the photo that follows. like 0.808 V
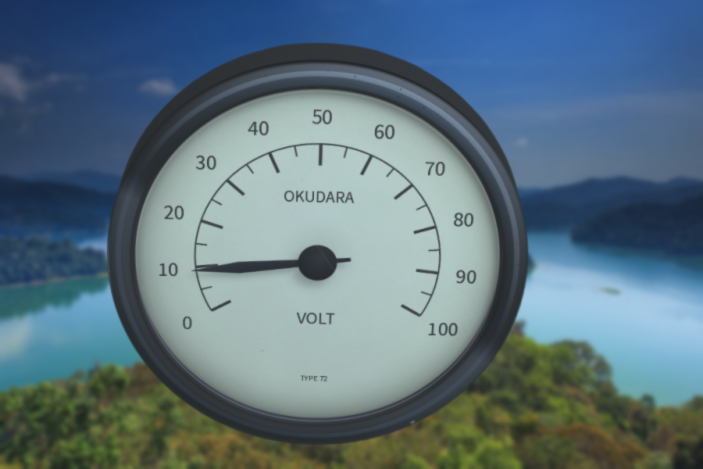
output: 10 V
